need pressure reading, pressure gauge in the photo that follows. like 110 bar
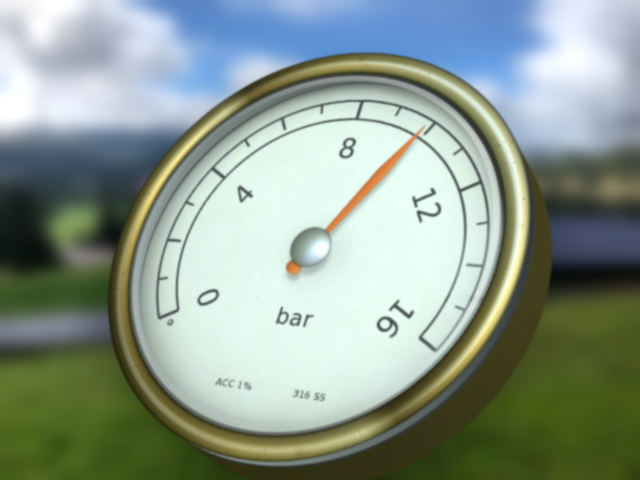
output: 10 bar
